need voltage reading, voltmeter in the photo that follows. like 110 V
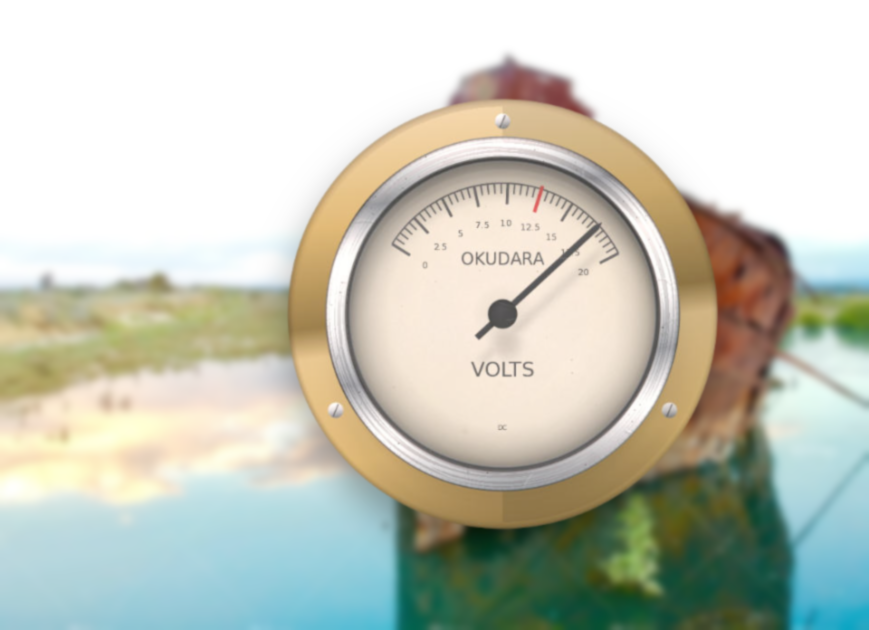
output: 17.5 V
